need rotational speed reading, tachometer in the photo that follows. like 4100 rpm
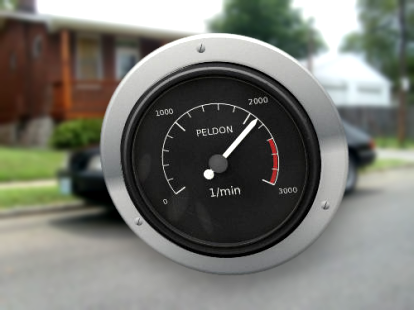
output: 2100 rpm
